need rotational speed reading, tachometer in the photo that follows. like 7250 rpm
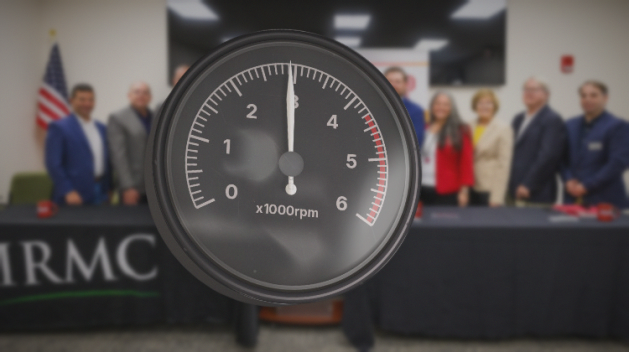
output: 2900 rpm
